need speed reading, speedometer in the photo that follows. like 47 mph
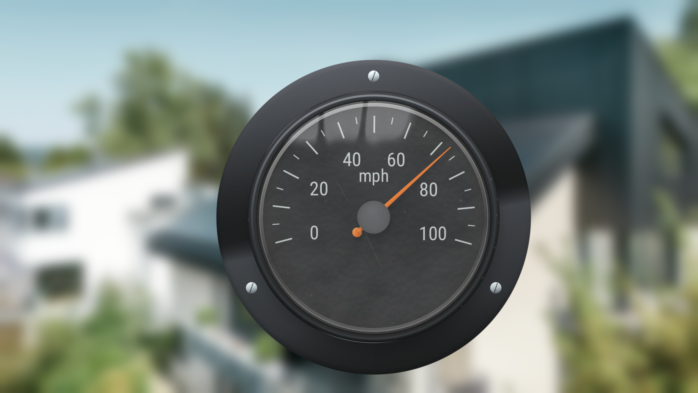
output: 72.5 mph
